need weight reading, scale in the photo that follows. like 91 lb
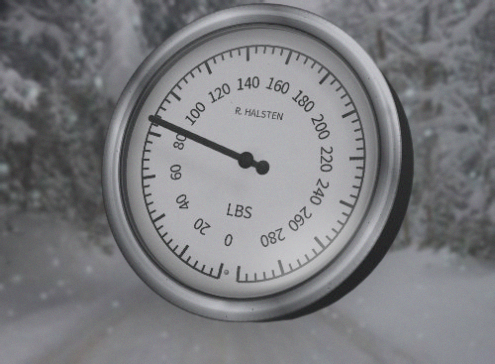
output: 86 lb
